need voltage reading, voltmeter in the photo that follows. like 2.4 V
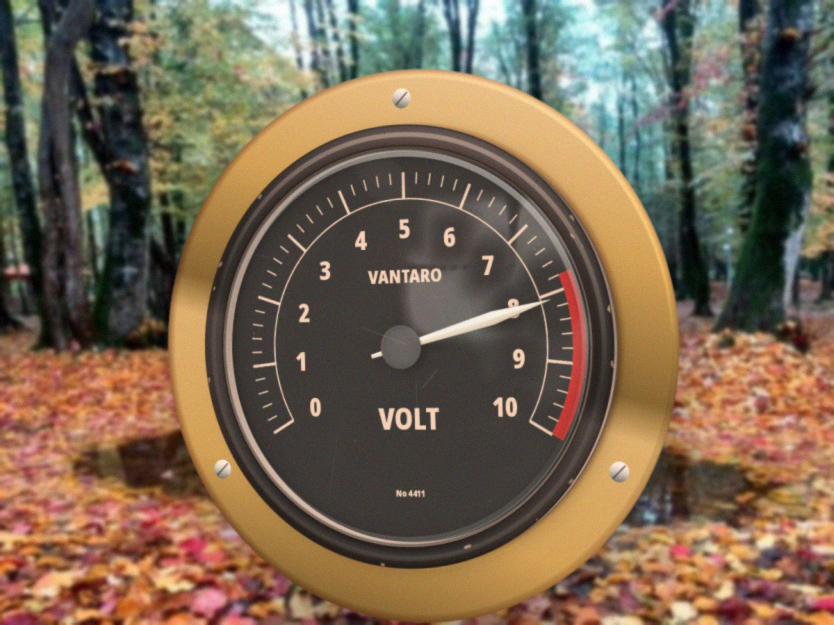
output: 8.1 V
